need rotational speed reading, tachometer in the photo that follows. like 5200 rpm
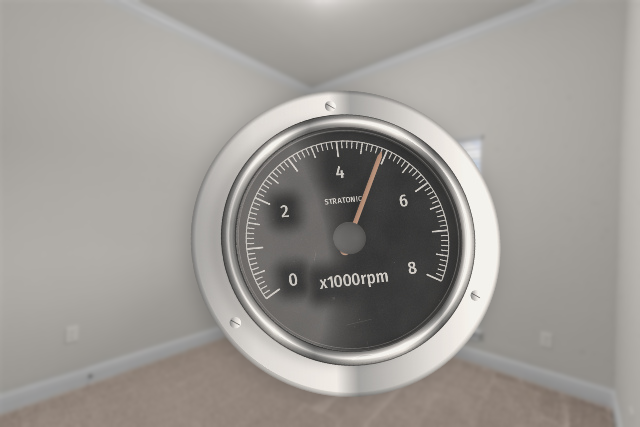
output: 4900 rpm
